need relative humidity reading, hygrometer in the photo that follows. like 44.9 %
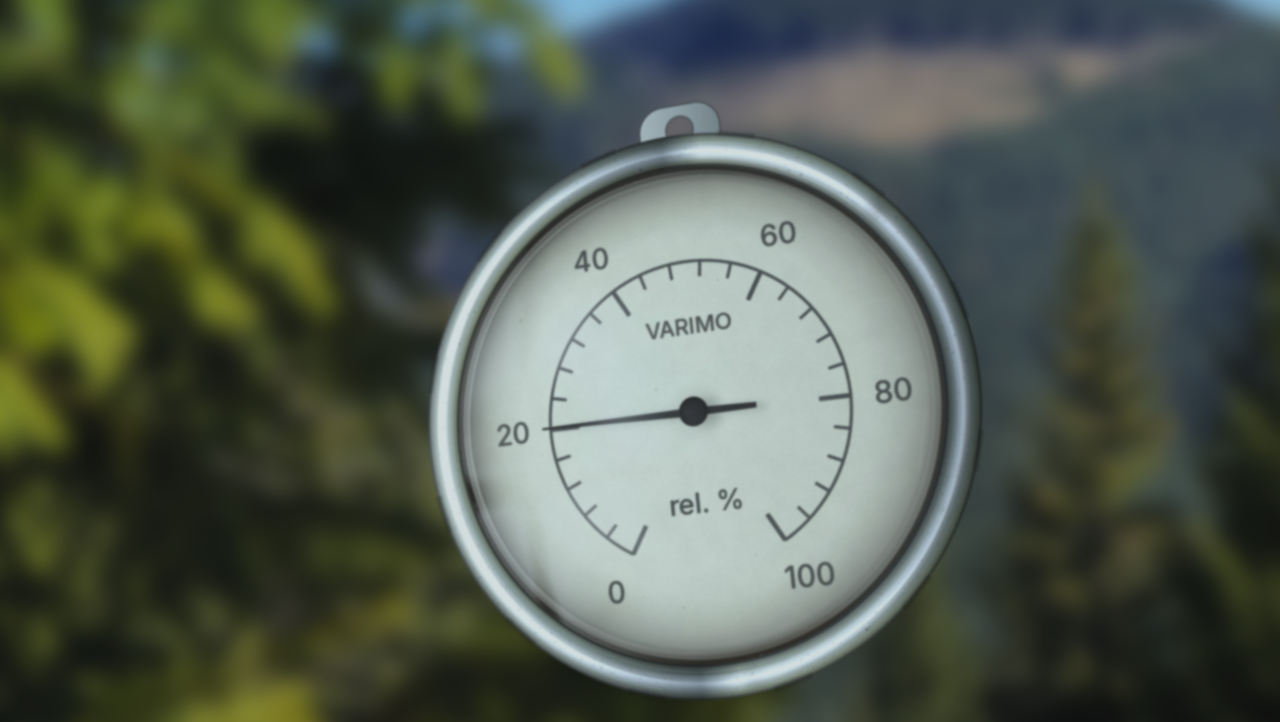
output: 20 %
